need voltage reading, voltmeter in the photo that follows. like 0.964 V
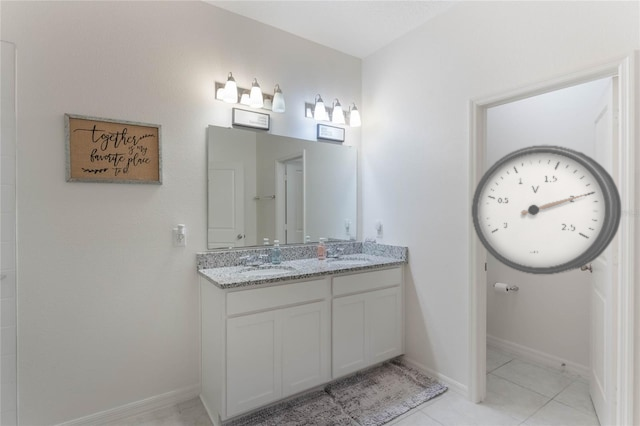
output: 2 V
